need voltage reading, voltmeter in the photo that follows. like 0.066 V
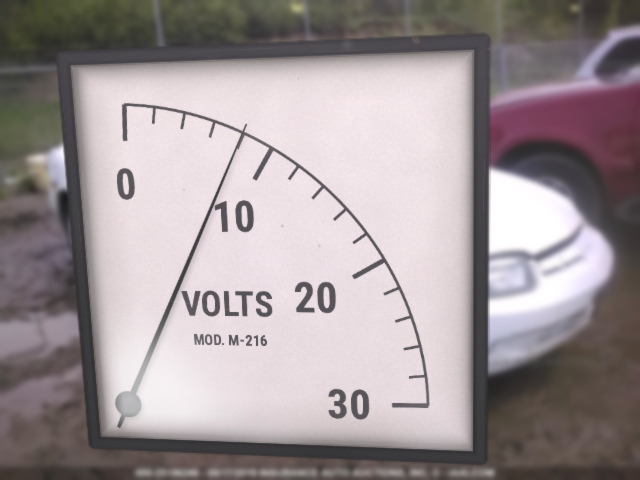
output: 8 V
